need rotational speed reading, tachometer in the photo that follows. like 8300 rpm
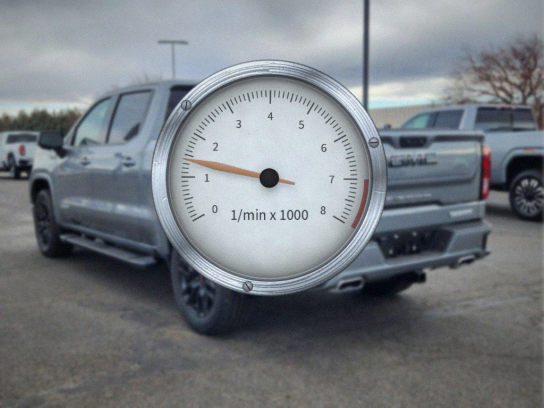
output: 1400 rpm
